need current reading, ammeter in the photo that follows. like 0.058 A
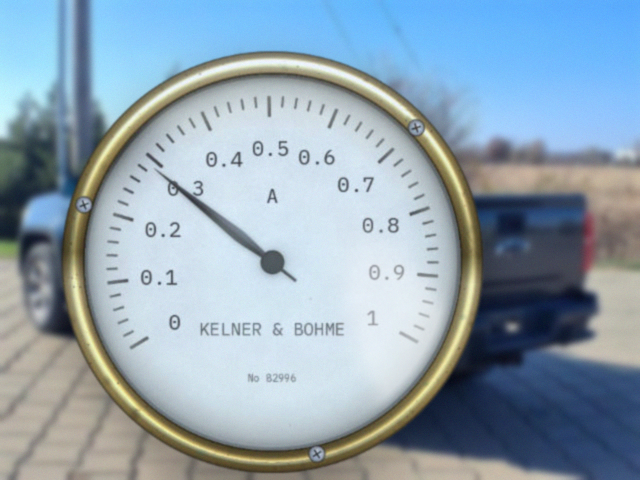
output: 0.29 A
